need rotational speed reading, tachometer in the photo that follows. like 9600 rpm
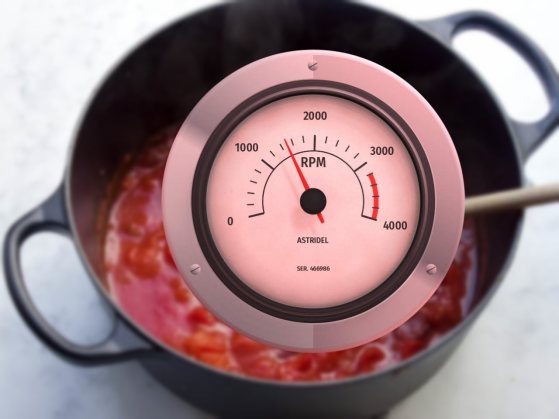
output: 1500 rpm
